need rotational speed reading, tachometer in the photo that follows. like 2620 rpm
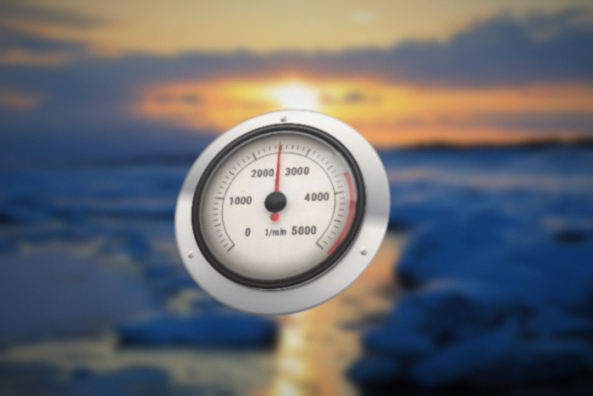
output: 2500 rpm
